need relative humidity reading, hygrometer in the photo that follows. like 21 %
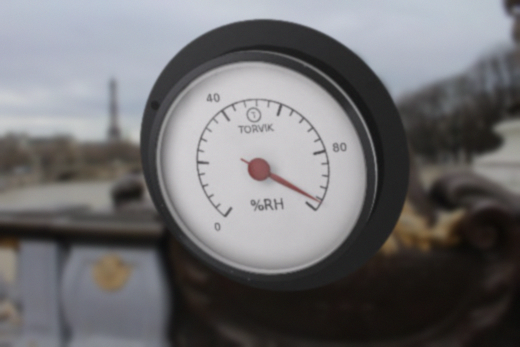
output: 96 %
